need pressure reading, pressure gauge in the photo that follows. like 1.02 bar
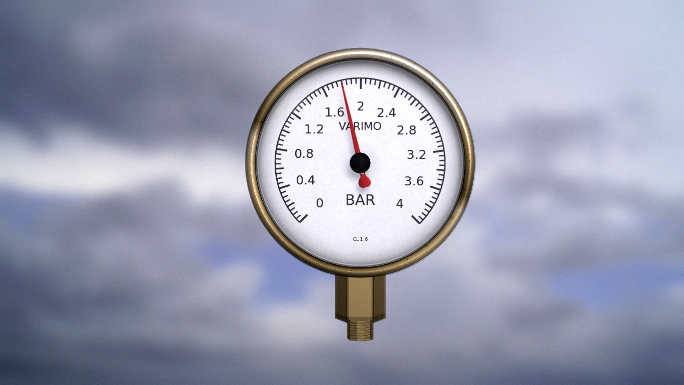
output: 1.8 bar
